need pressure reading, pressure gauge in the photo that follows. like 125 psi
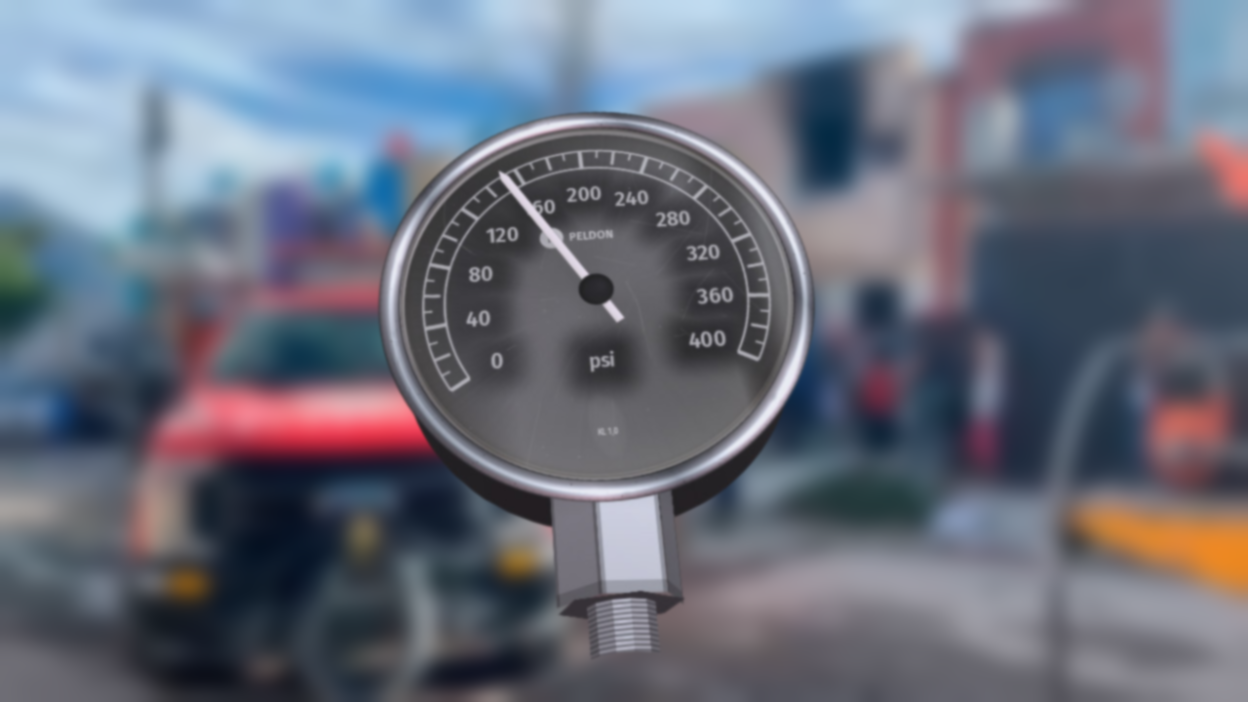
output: 150 psi
